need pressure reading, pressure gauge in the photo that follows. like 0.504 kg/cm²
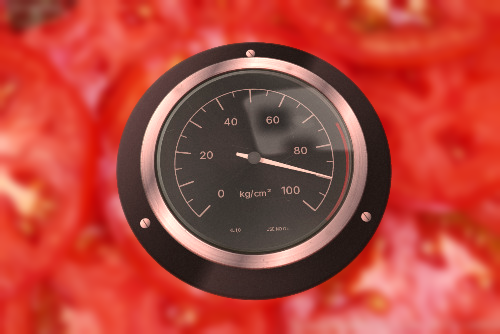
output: 90 kg/cm²
